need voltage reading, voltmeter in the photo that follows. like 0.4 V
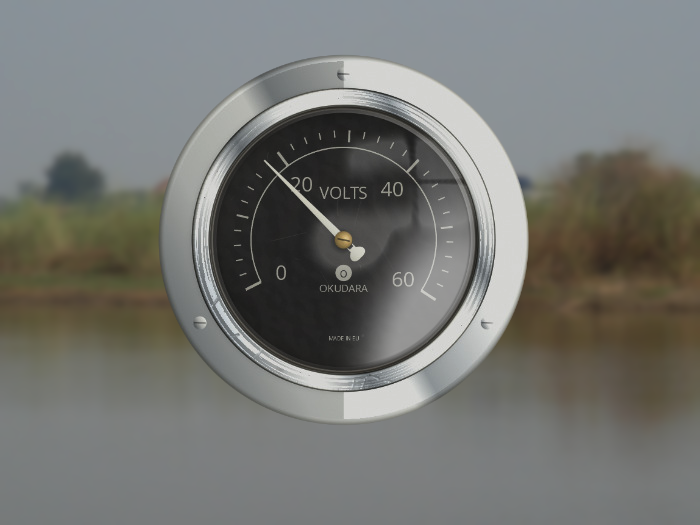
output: 18 V
